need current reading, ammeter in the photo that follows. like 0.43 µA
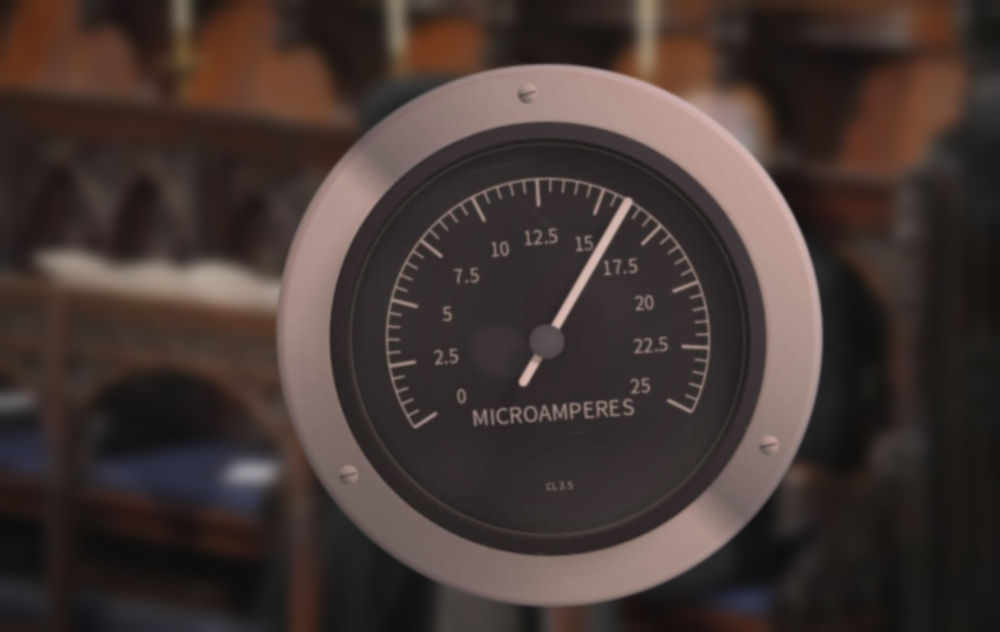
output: 16 µA
